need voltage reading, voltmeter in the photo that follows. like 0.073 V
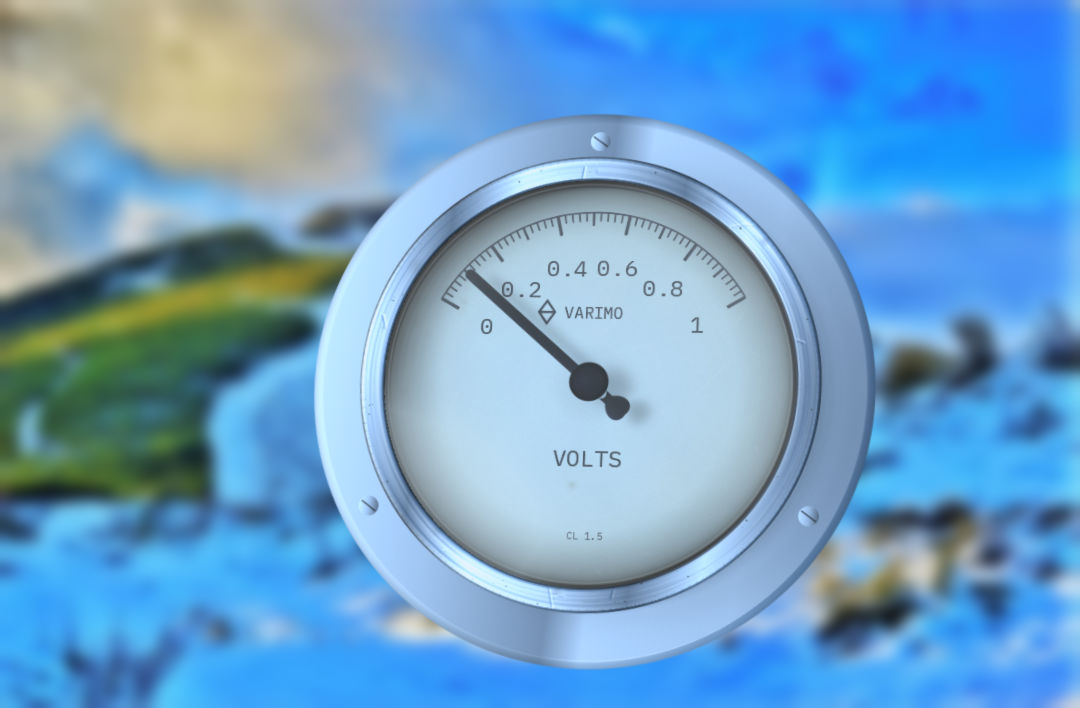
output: 0.1 V
